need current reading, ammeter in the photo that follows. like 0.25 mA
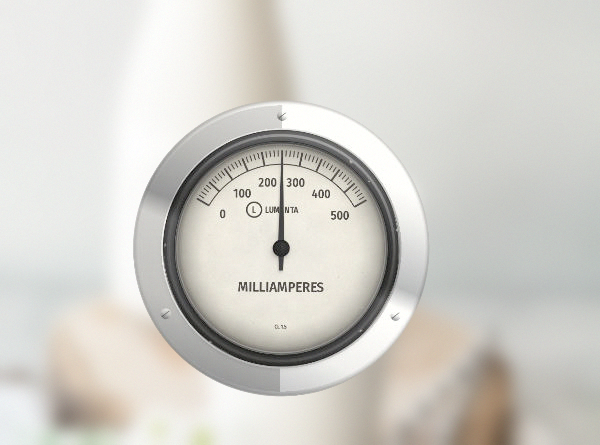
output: 250 mA
